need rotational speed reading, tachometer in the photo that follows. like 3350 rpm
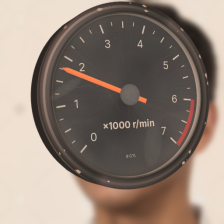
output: 1750 rpm
